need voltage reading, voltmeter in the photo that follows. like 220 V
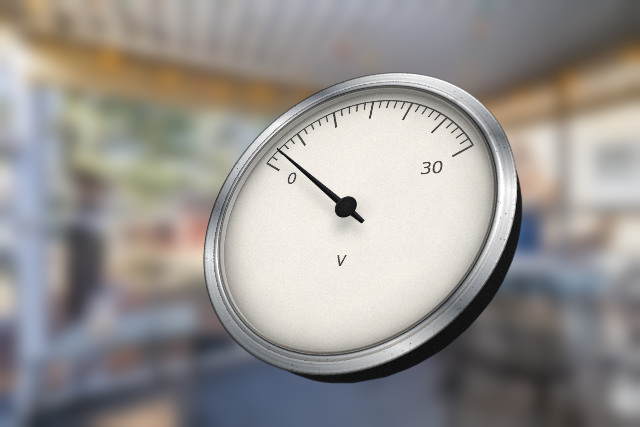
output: 2 V
